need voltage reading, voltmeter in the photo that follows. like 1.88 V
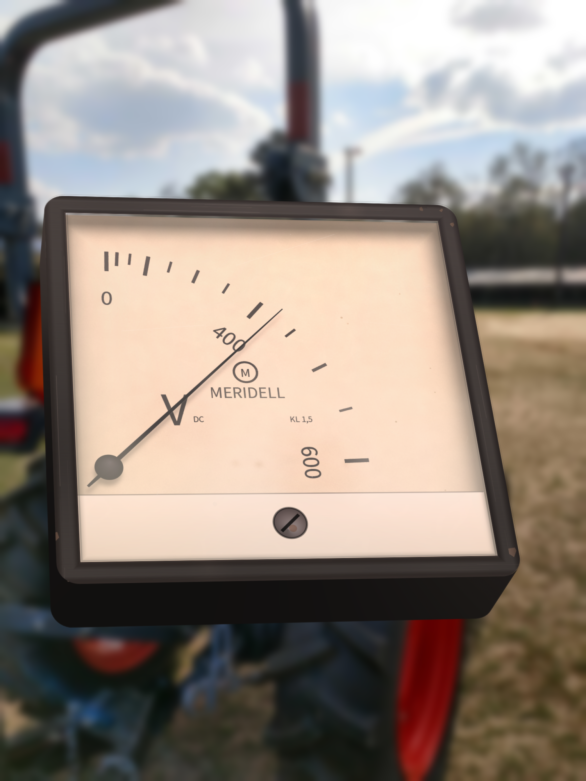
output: 425 V
